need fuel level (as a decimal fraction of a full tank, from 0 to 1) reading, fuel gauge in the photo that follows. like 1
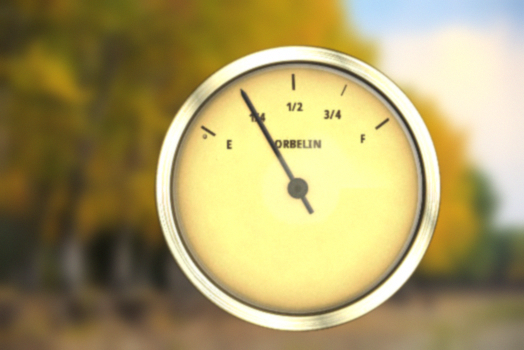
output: 0.25
